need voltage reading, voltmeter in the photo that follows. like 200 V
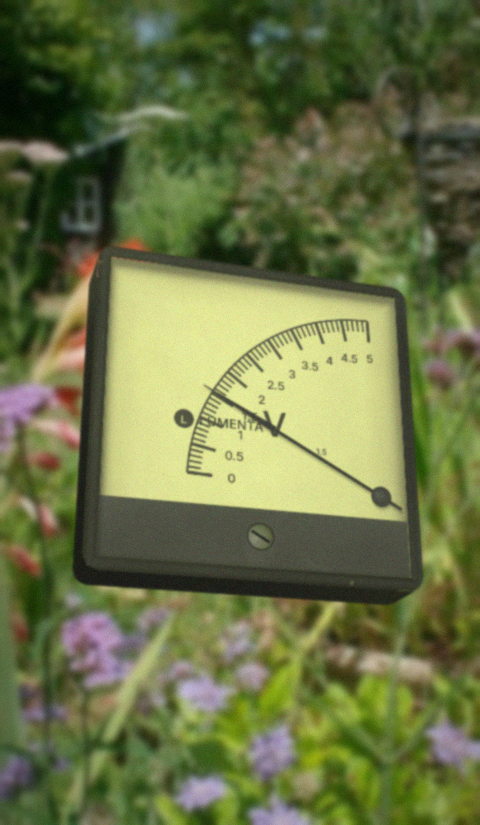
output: 1.5 V
